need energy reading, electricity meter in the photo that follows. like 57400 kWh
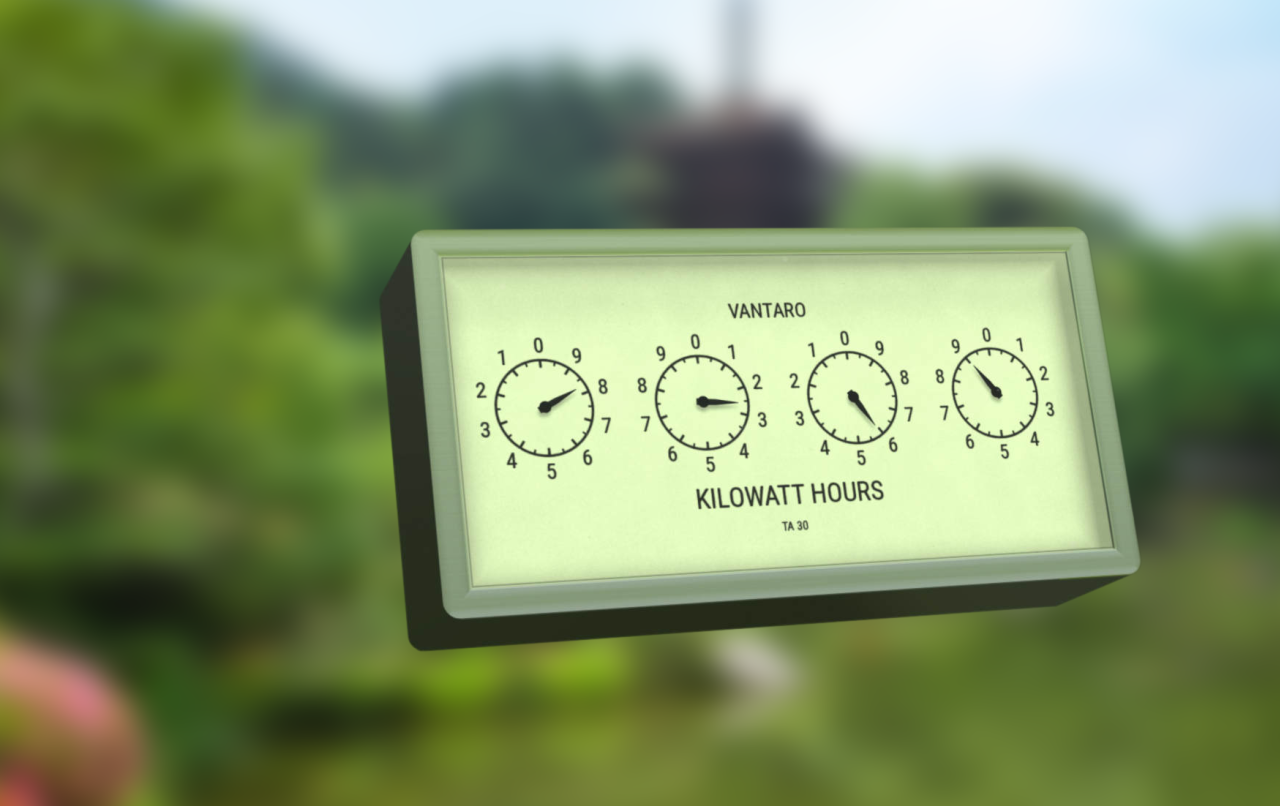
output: 8259 kWh
